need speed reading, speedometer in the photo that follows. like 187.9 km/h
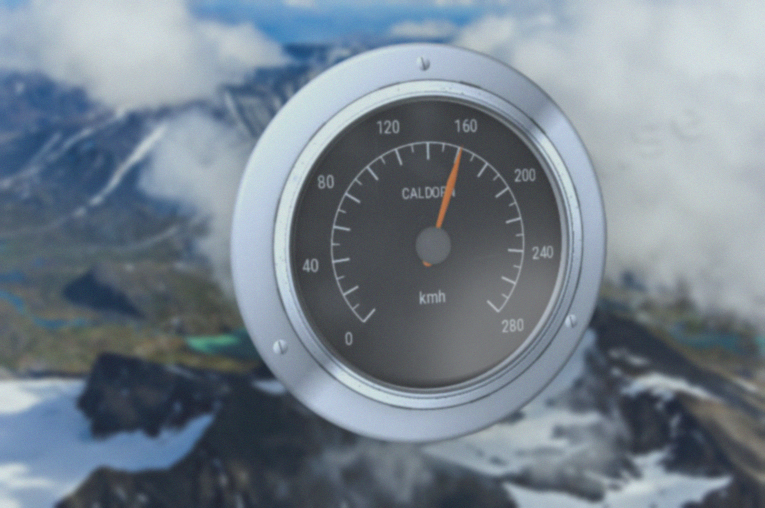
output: 160 km/h
